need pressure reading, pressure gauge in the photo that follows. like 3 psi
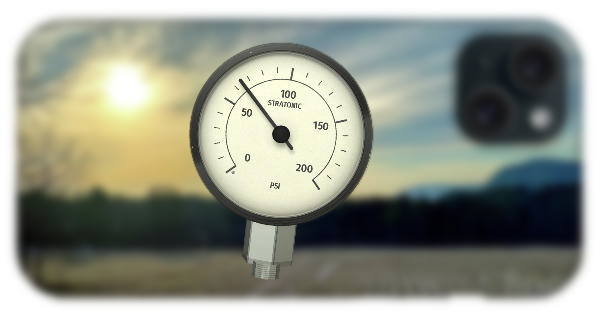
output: 65 psi
